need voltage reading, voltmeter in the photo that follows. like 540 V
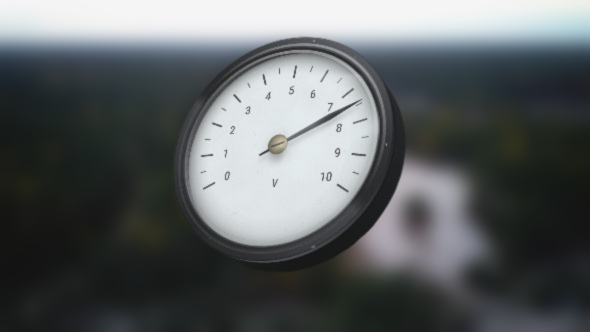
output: 7.5 V
